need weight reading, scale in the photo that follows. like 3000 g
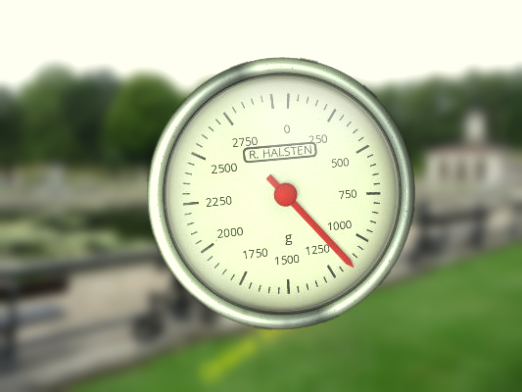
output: 1150 g
